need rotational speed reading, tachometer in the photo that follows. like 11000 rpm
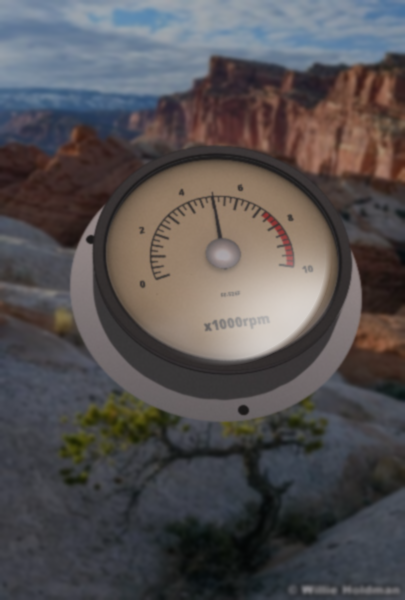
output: 5000 rpm
